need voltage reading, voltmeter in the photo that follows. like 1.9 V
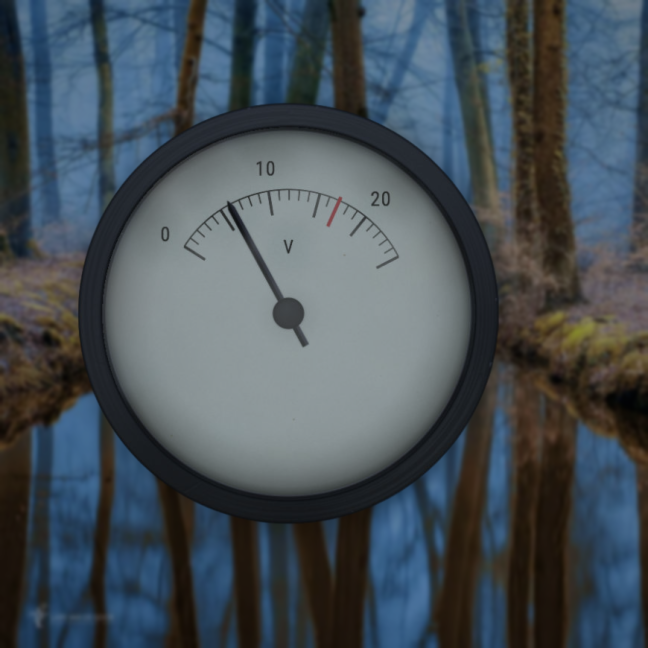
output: 6 V
